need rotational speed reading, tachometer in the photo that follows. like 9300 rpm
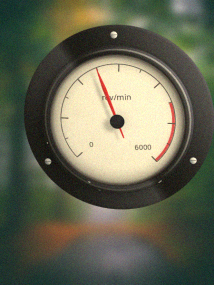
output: 2500 rpm
